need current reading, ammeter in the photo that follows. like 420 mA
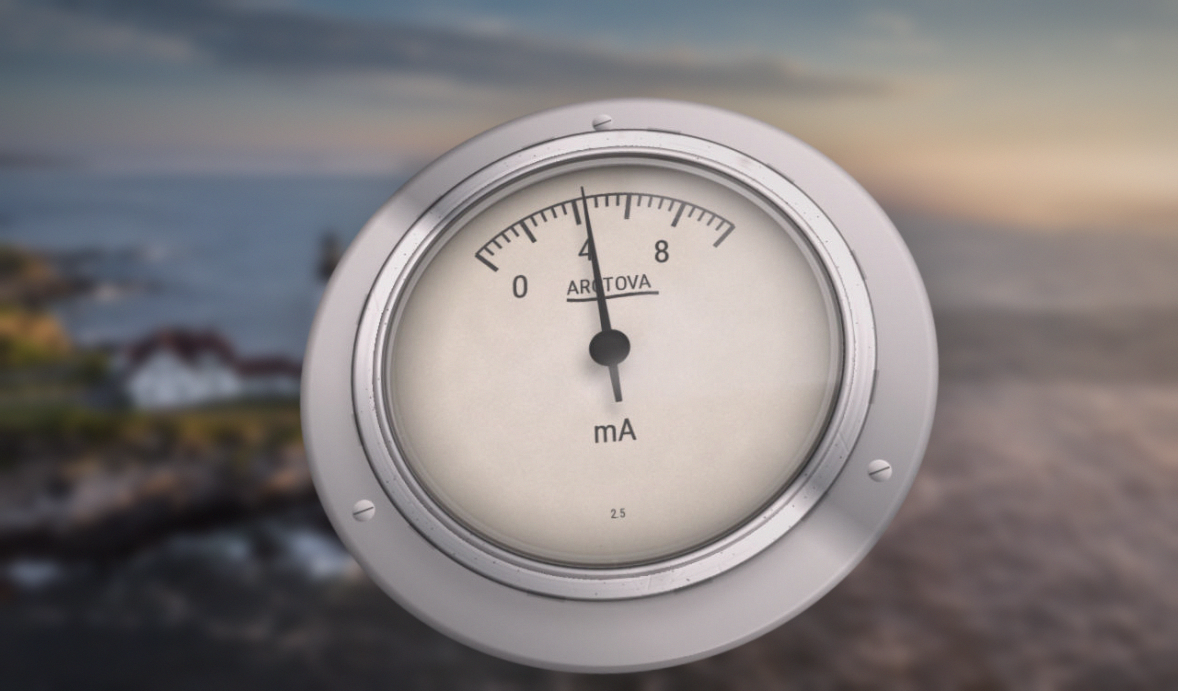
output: 4.4 mA
